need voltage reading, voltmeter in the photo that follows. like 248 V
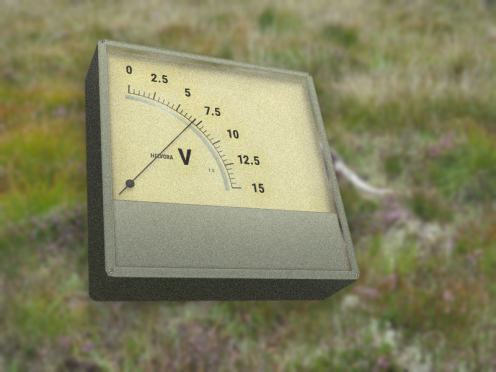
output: 7 V
